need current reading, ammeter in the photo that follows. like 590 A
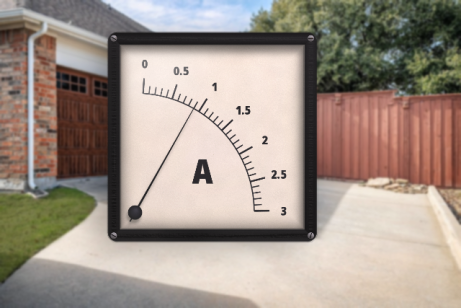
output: 0.9 A
